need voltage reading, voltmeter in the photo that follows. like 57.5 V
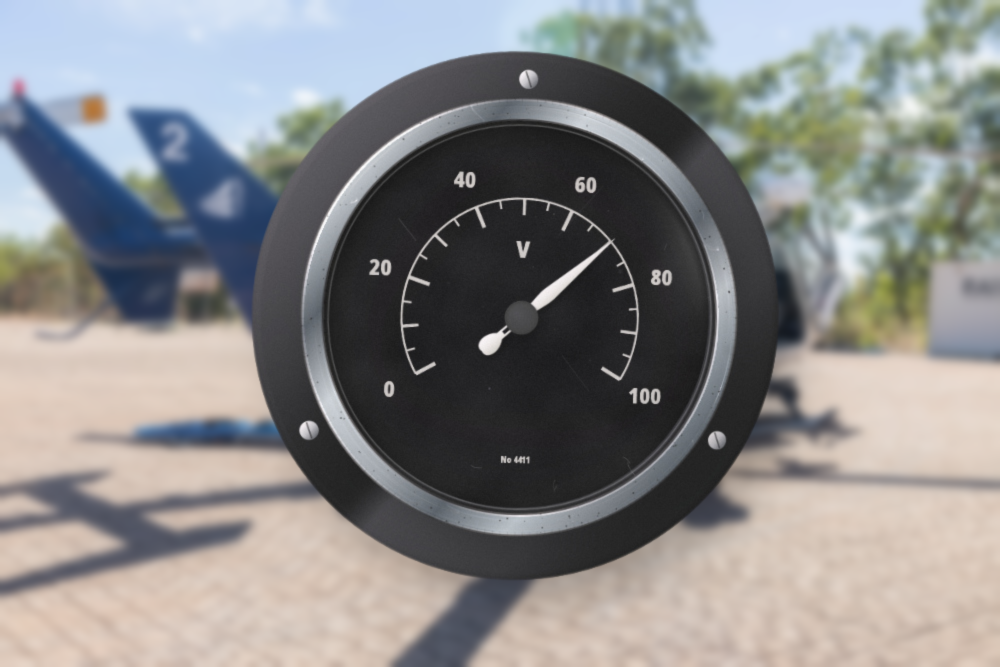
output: 70 V
